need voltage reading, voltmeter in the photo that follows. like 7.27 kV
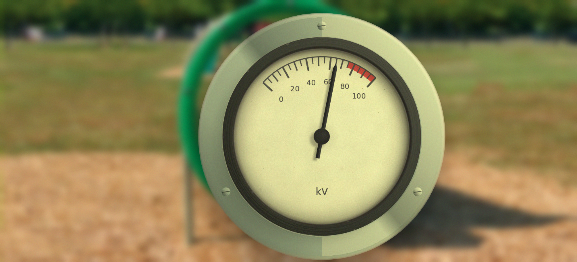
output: 65 kV
